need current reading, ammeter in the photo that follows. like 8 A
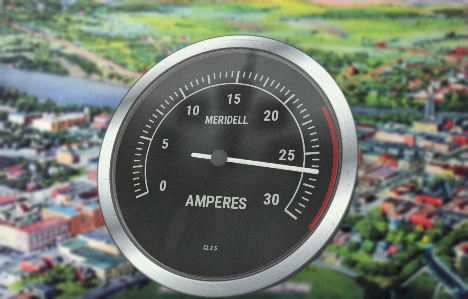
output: 26.5 A
